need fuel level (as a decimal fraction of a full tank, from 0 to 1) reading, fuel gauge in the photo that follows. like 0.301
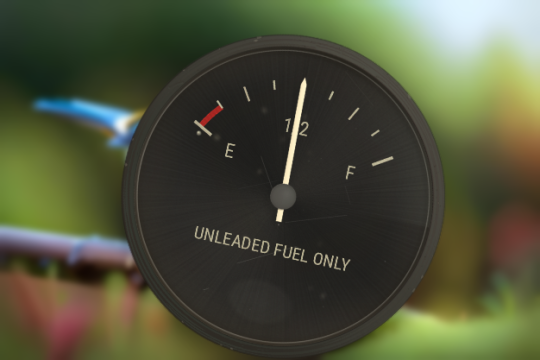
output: 0.5
